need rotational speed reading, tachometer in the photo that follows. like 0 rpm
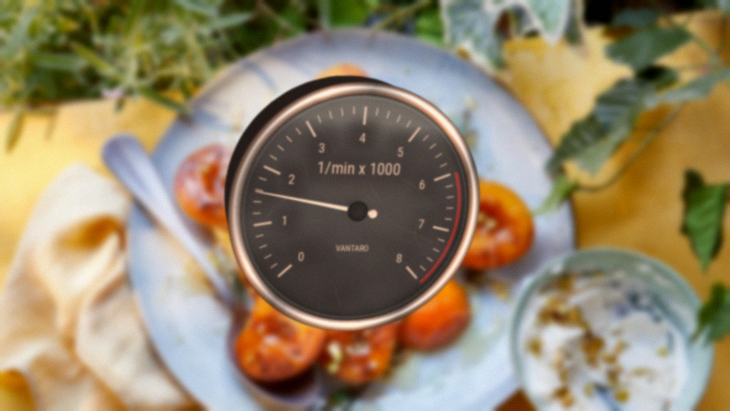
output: 1600 rpm
